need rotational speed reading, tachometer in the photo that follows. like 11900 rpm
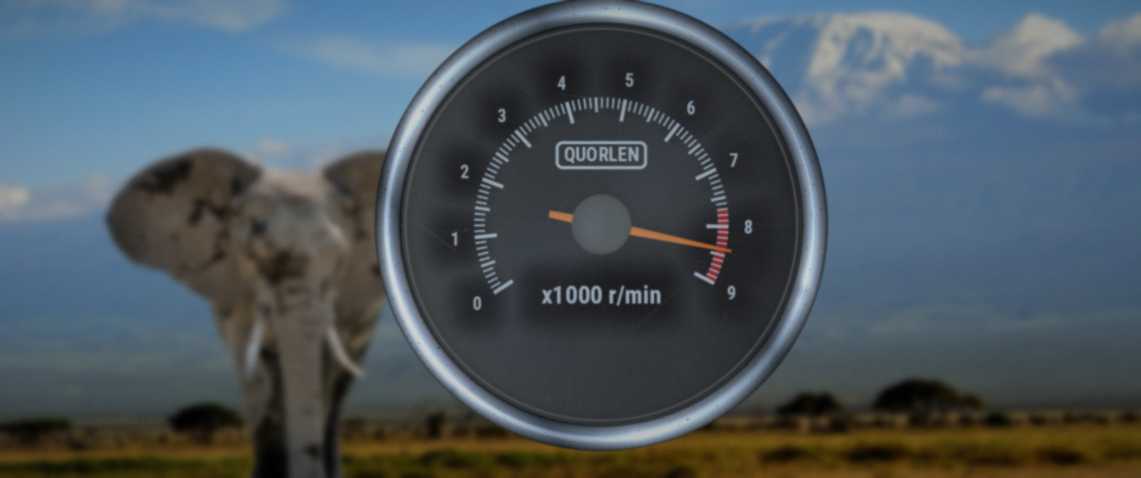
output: 8400 rpm
